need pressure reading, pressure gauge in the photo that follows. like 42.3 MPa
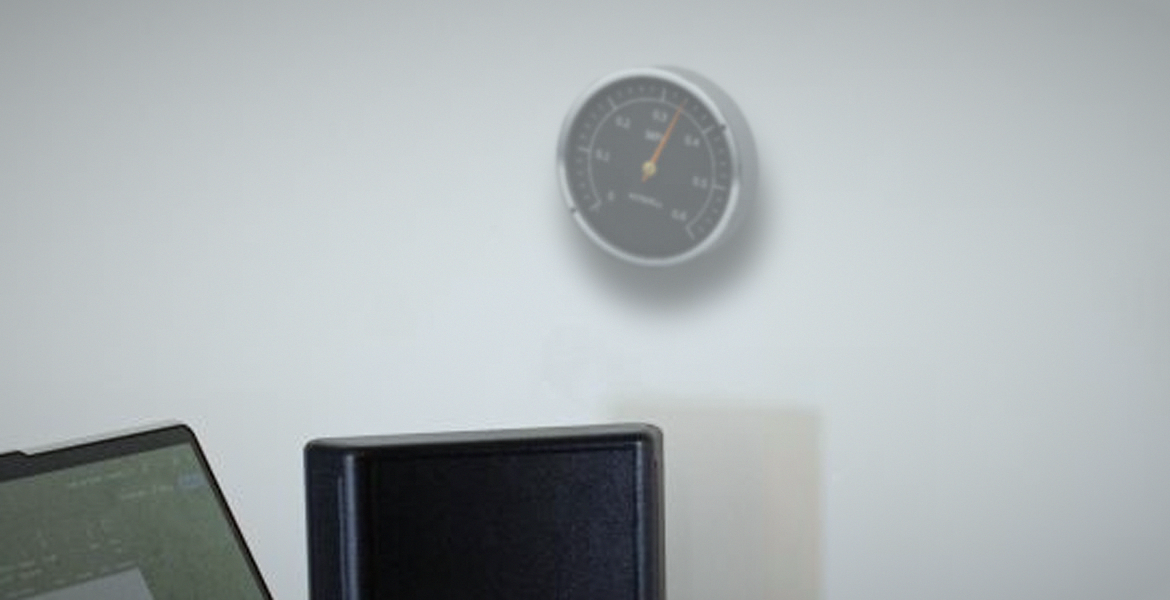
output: 0.34 MPa
